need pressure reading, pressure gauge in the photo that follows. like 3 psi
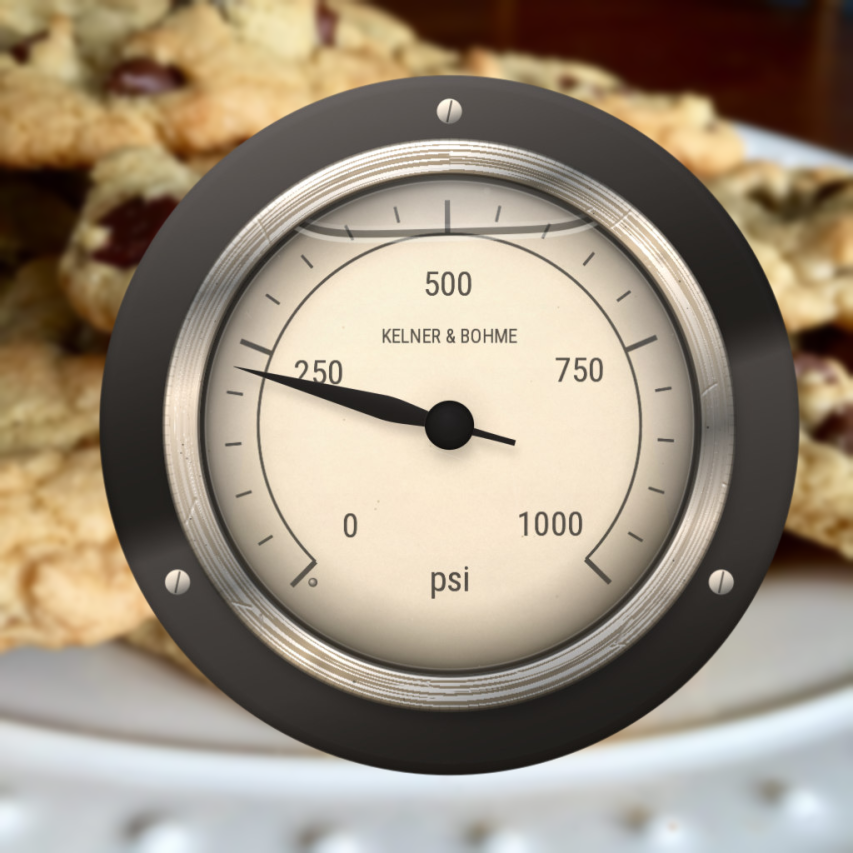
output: 225 psi
